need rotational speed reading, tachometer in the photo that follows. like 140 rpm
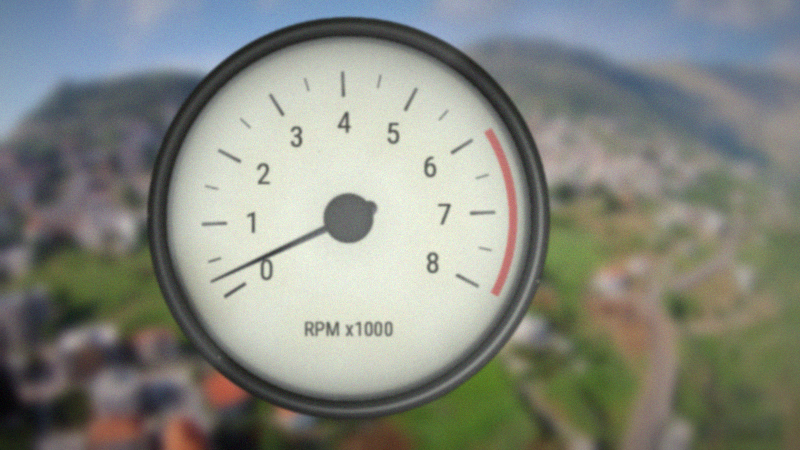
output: 250 rpm
